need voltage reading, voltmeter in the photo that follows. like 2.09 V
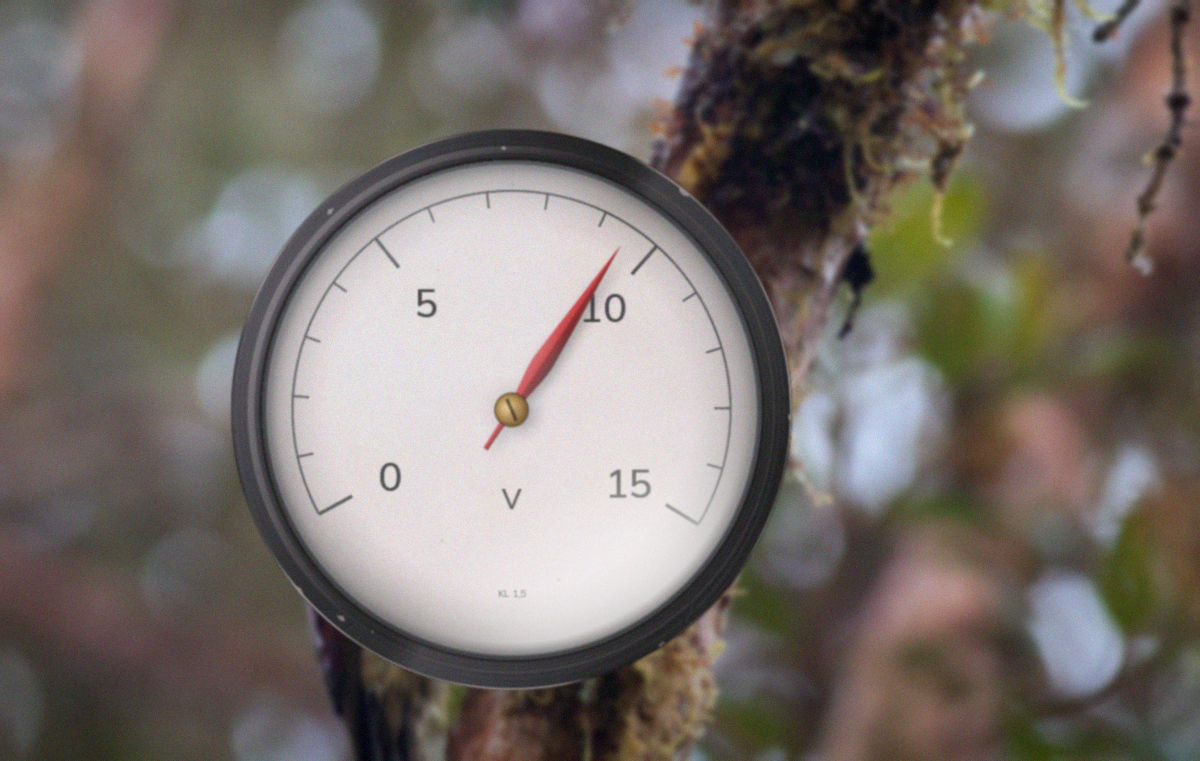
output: 9.5 V
